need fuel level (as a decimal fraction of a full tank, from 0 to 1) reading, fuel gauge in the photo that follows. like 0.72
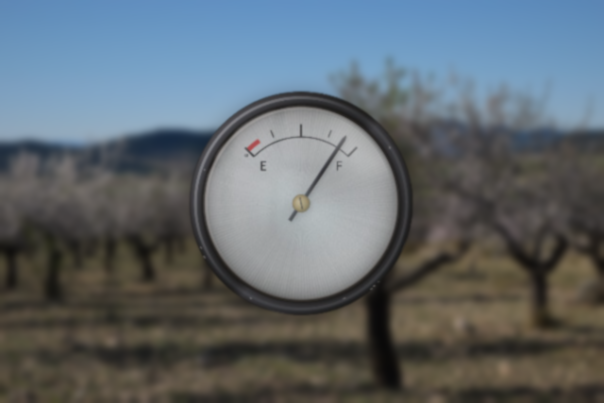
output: 0.875
